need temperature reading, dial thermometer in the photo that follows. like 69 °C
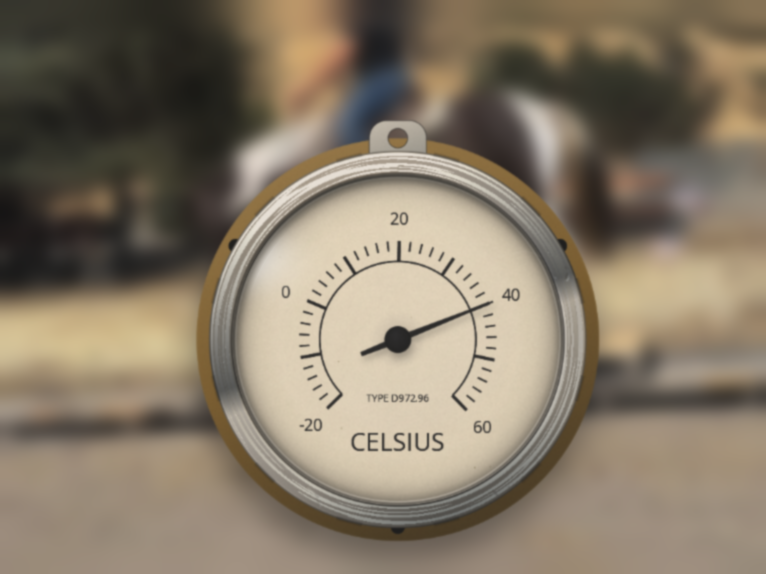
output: 40 °C
